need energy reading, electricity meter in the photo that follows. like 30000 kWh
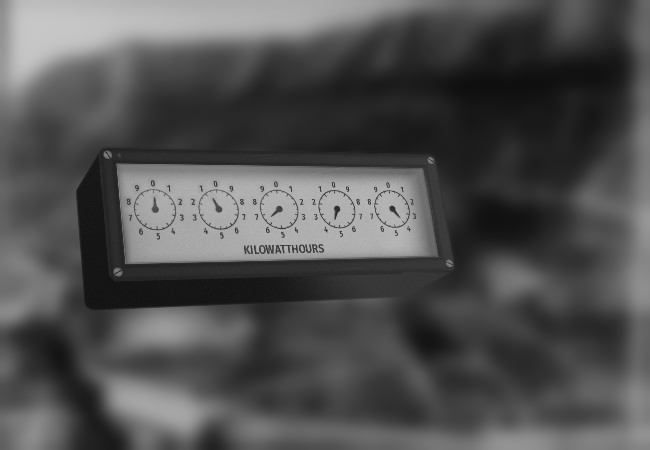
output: 644 kWh
